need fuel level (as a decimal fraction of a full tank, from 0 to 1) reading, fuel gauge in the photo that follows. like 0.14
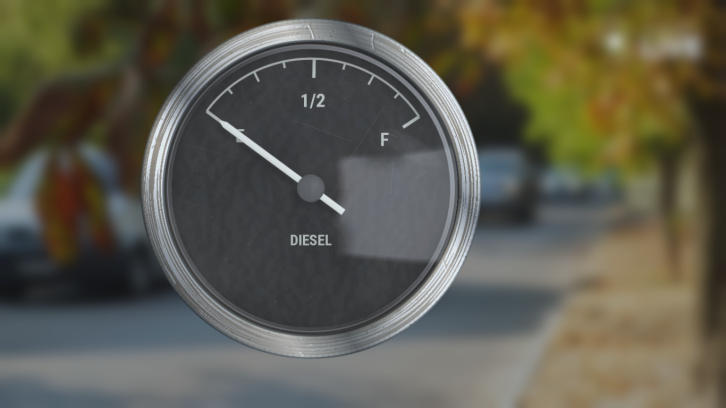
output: 0
